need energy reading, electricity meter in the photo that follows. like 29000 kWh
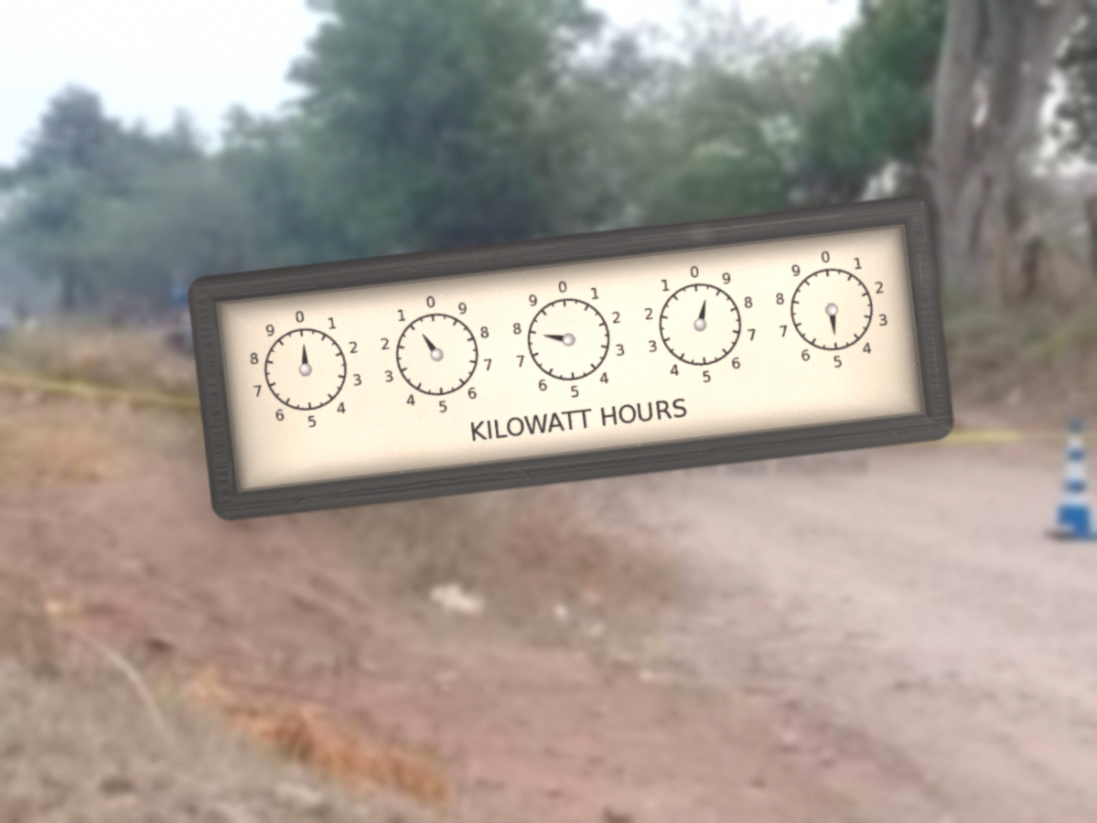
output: 795 kWh
